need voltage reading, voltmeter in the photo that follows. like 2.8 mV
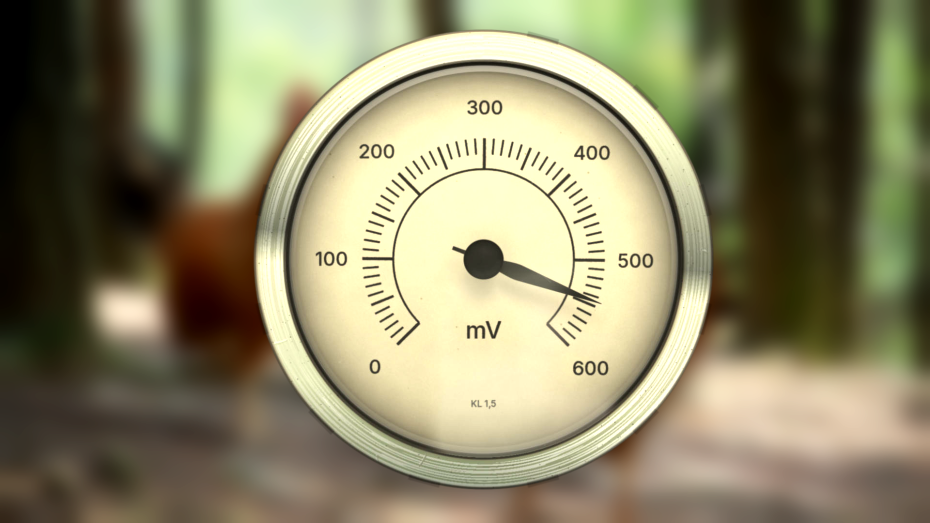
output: 545 mV
